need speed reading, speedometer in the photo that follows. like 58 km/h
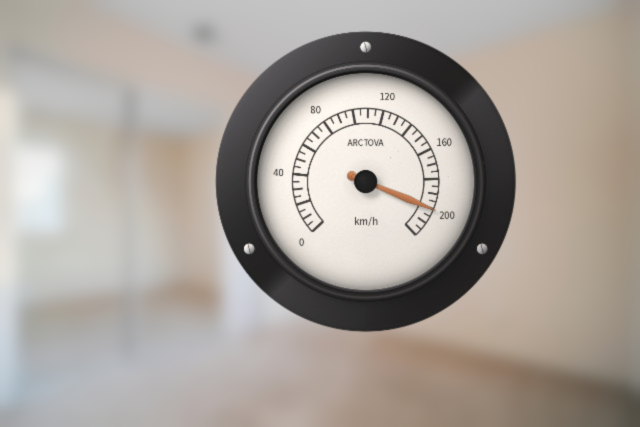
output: 200 km/h
